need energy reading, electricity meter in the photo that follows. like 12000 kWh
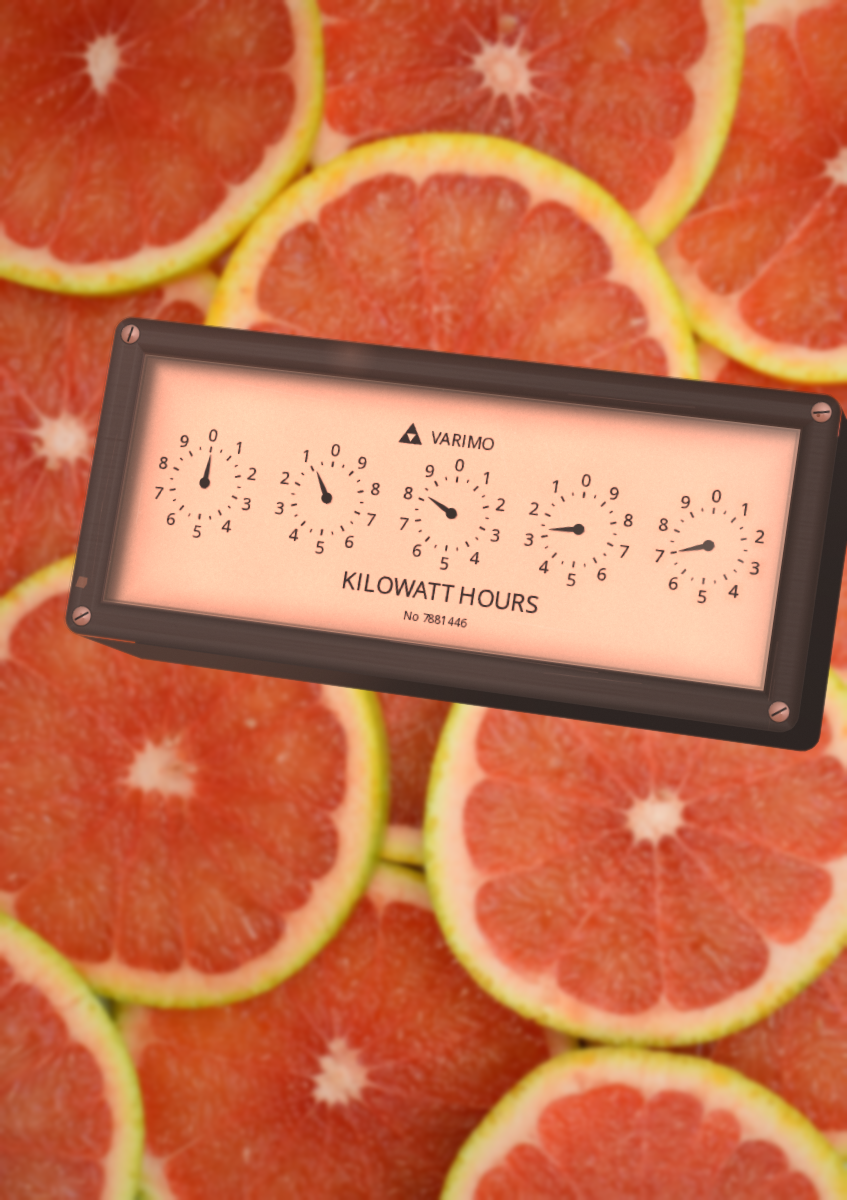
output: 827 kWh
